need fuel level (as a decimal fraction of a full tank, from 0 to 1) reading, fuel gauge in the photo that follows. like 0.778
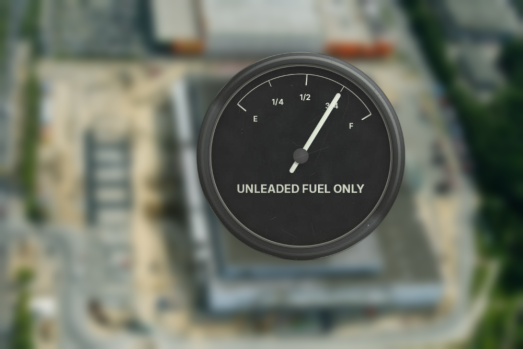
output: 0.75
